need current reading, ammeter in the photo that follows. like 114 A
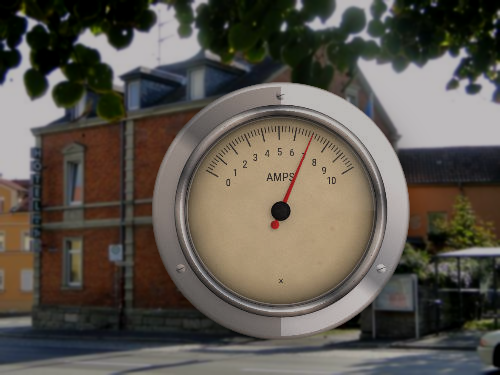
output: 7 A
